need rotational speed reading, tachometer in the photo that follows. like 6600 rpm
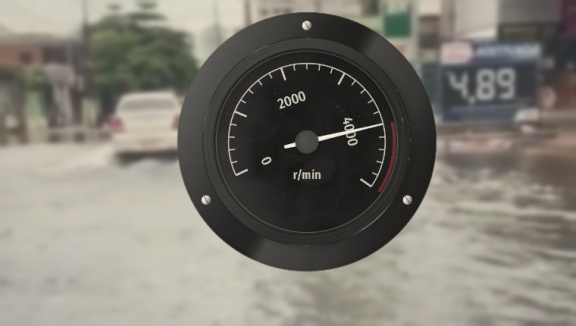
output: 4000 rpm
